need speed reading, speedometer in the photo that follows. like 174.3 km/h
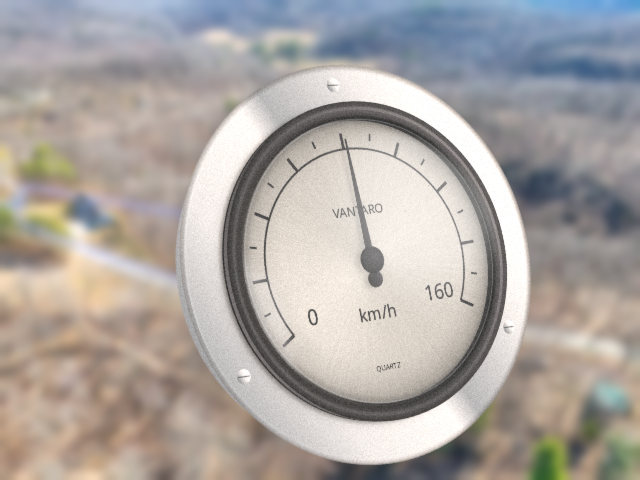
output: 80 km/h
